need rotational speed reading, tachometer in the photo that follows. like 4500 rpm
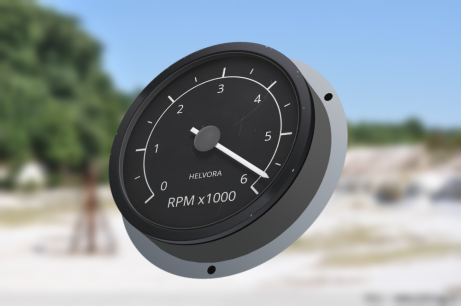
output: 5750 rpm
